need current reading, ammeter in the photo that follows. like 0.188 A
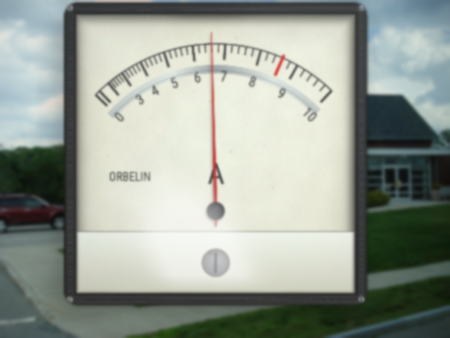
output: 6.6 A
